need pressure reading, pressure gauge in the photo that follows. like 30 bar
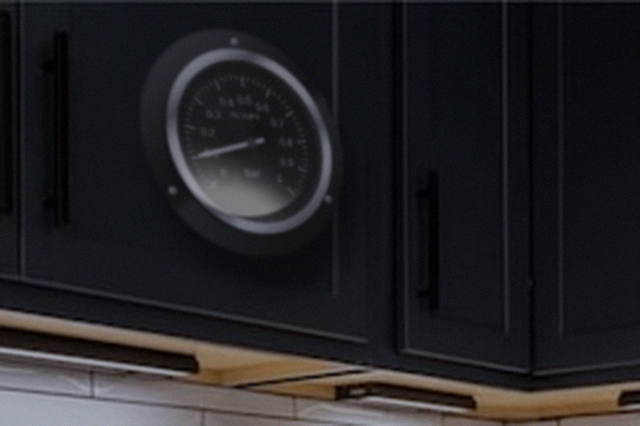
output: 0.1 bar
